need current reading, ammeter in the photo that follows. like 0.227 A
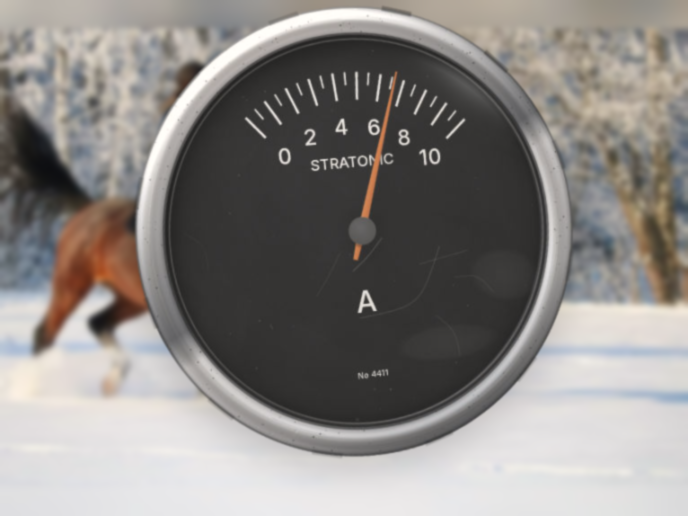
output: 6.5 A
